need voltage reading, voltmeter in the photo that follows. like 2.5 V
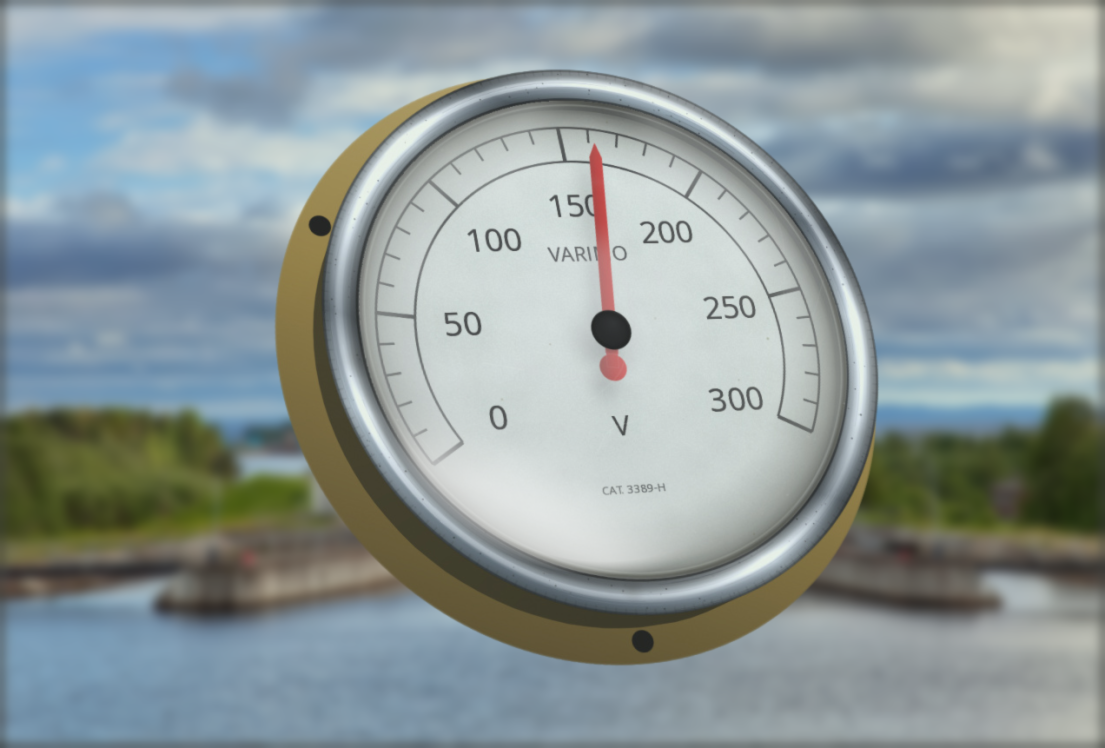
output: 160 V
